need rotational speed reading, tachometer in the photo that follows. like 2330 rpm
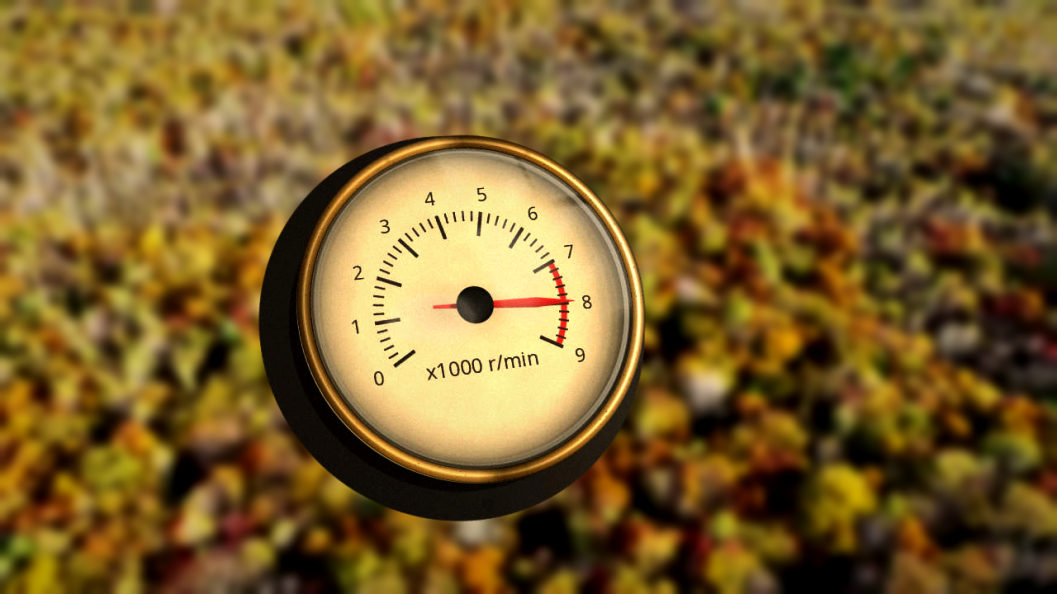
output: 8000 rpm
